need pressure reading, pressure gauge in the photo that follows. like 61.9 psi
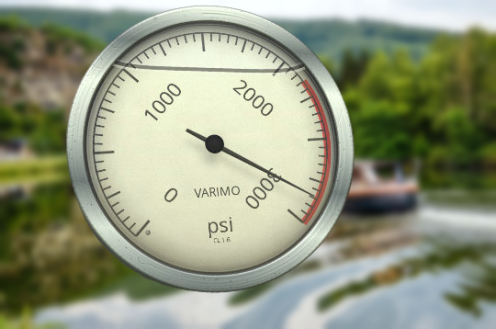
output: 2850 psi
